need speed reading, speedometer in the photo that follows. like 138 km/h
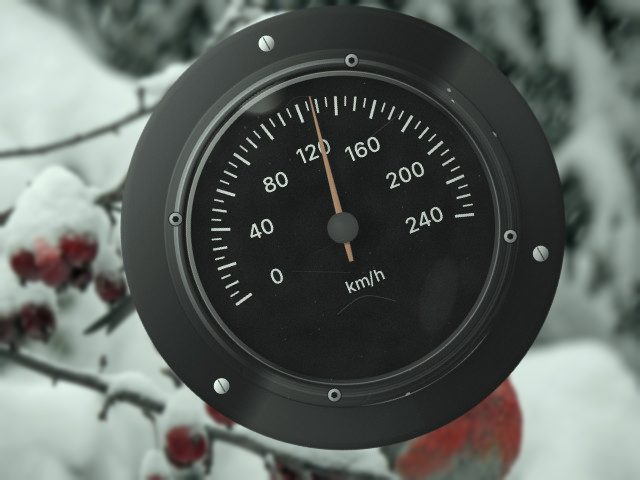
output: 127.5 km/h
